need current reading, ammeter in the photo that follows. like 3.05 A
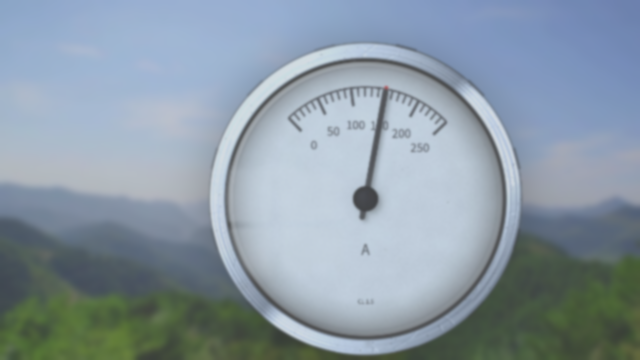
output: 150 A
